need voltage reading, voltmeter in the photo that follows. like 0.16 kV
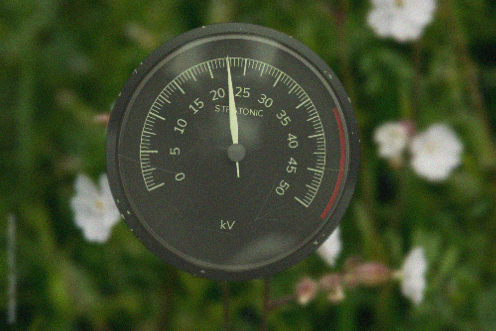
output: 22.5 kV
